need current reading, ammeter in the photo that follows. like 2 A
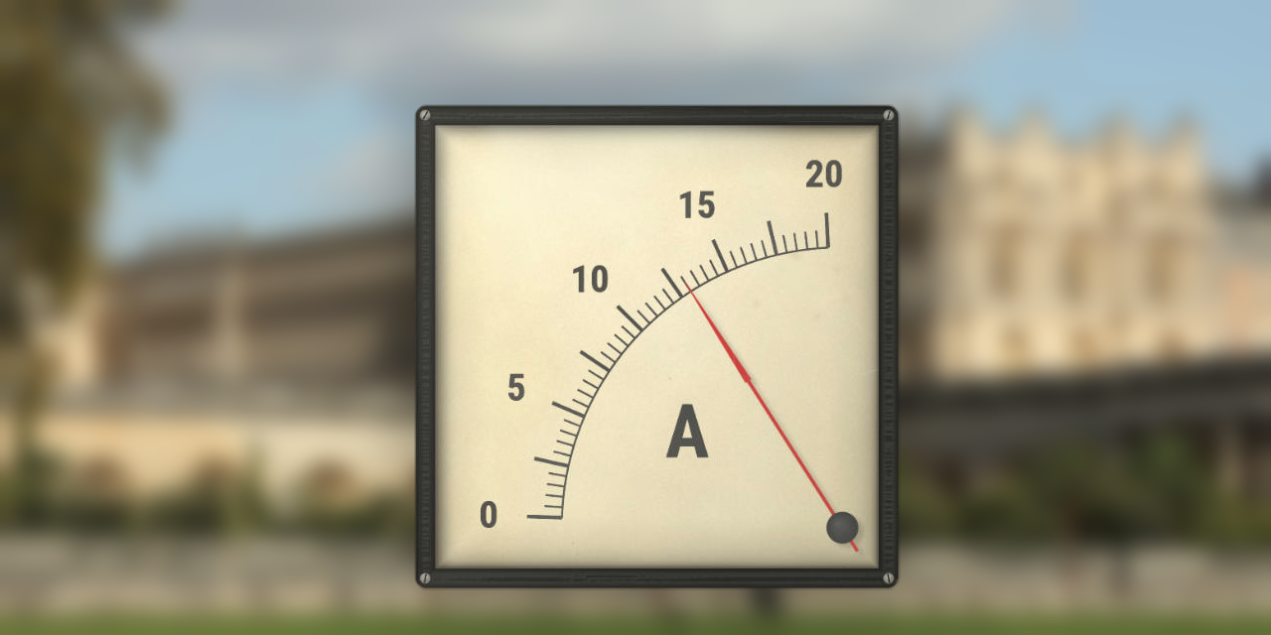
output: 13 A
